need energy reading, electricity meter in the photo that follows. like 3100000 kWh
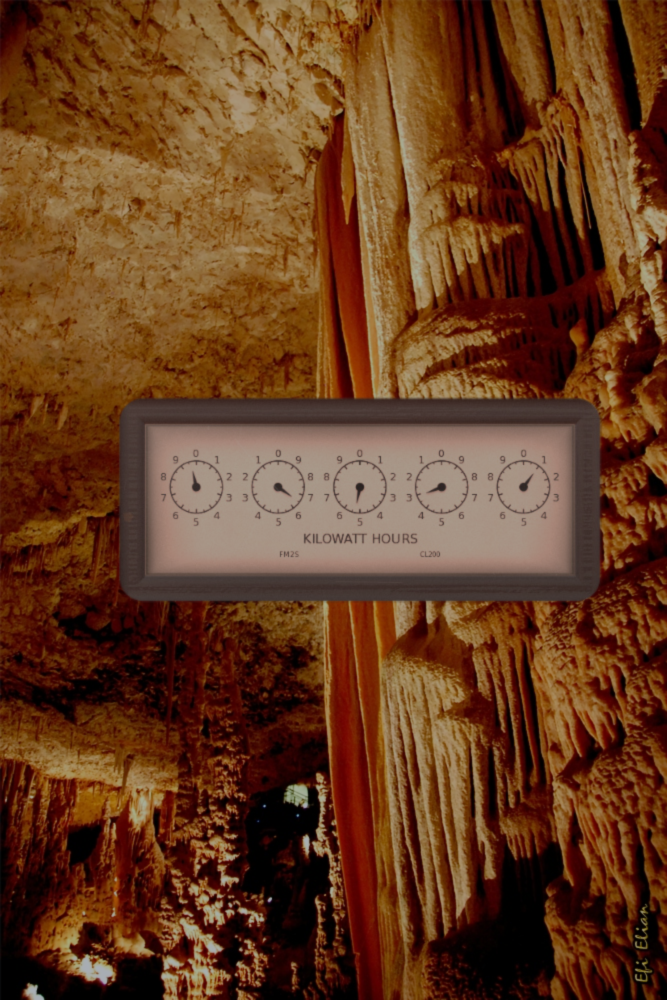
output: 96531 kWh
